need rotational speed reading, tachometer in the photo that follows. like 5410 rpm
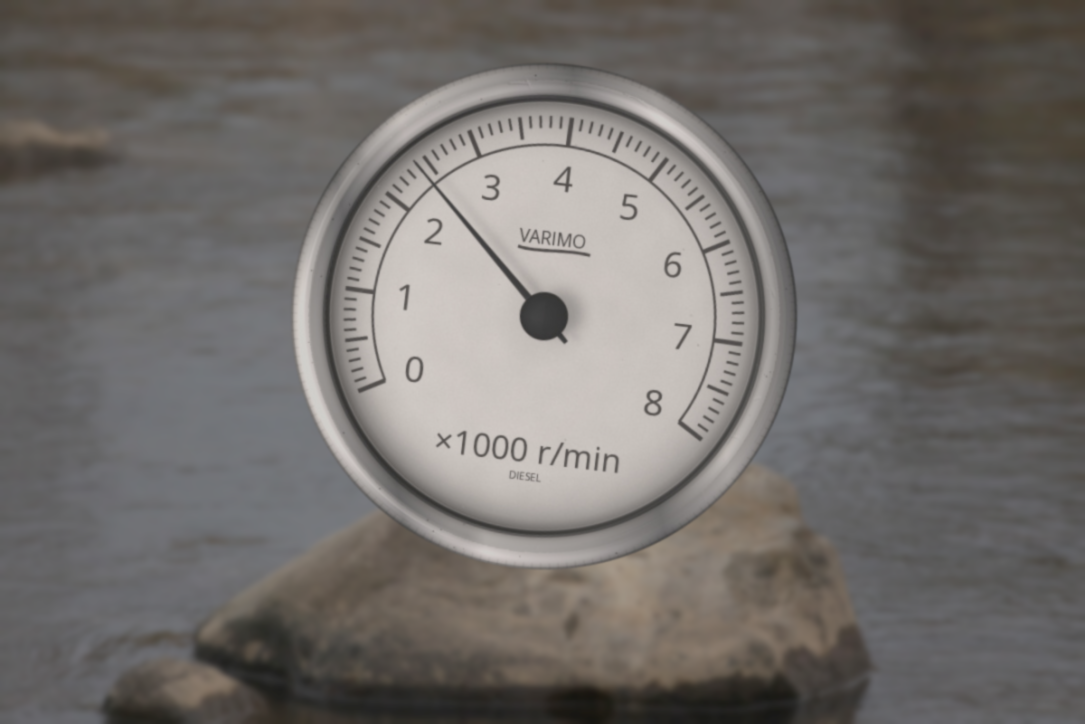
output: 2400 rpm
